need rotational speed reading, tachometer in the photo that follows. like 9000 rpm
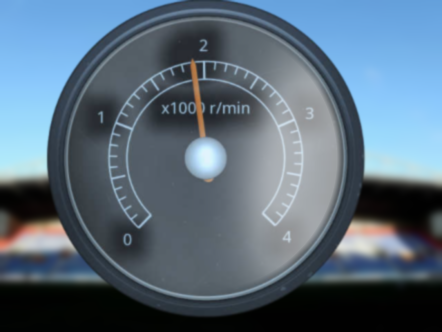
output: 1900 rpm
